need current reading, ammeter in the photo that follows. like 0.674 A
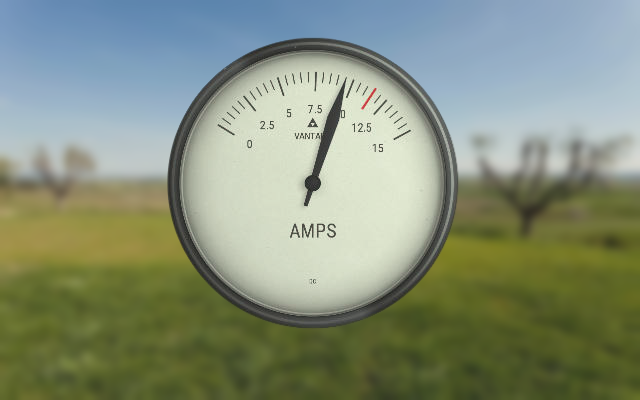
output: 9.5 A
